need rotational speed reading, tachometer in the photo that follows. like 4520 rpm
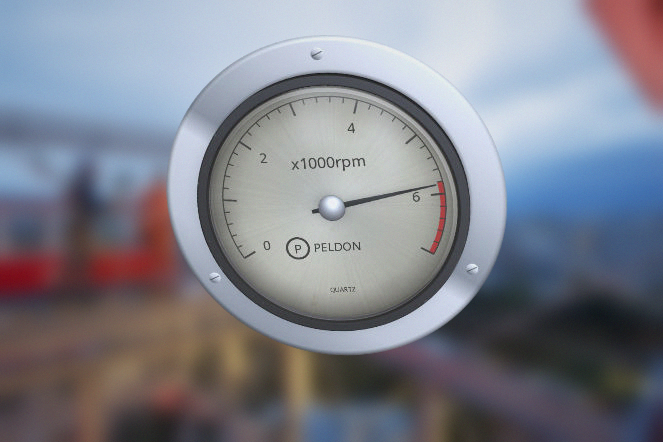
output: 5800 rpm
